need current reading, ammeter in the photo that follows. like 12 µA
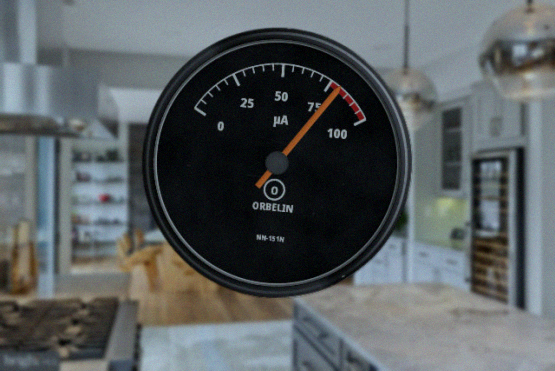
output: 80 µA
